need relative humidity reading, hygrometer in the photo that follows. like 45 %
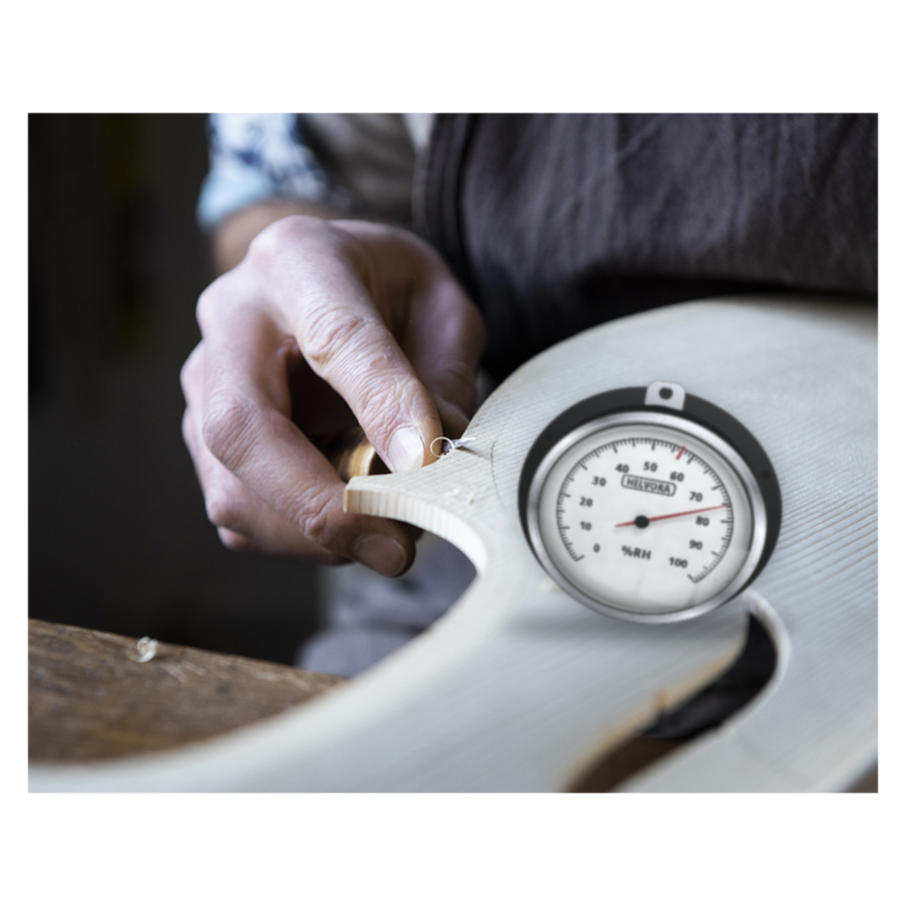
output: 75 %
